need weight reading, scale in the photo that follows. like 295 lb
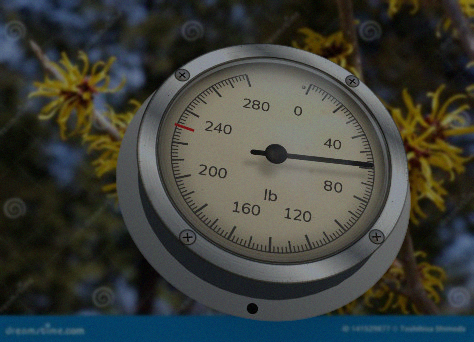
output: 60 lb
